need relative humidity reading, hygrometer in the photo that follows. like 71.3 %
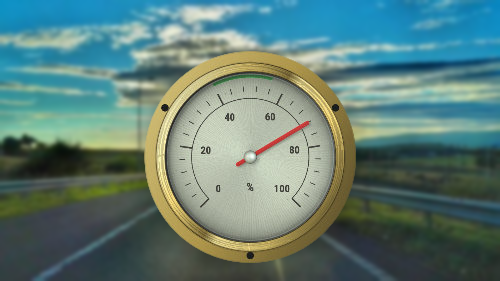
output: 72 %
